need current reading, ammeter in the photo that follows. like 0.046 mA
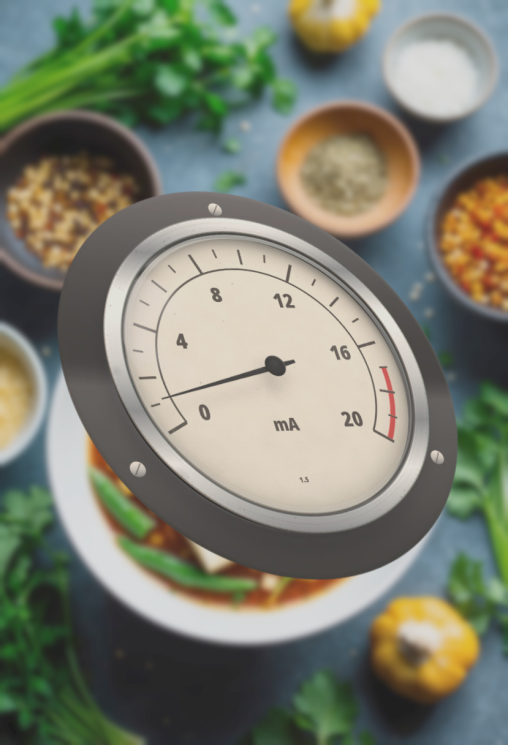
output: 1 mA
